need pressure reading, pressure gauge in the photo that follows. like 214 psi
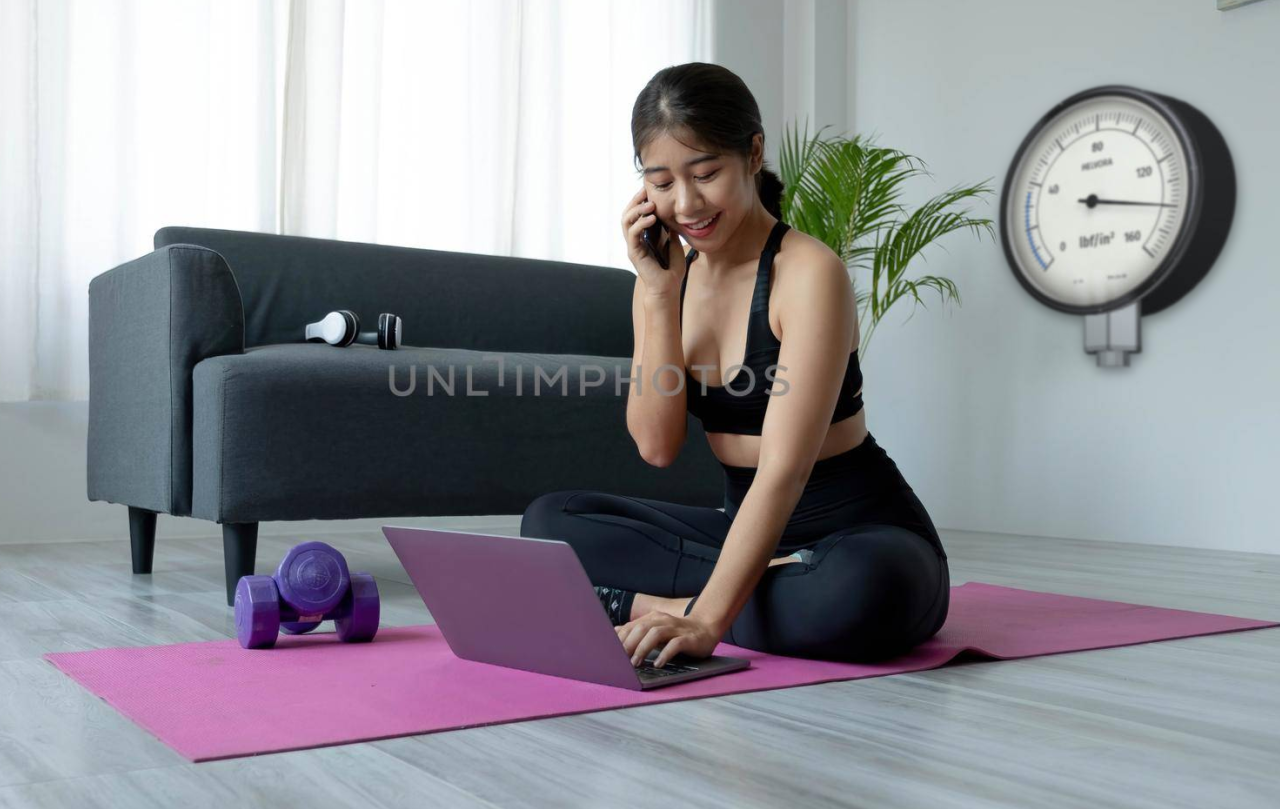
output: 140 psi
